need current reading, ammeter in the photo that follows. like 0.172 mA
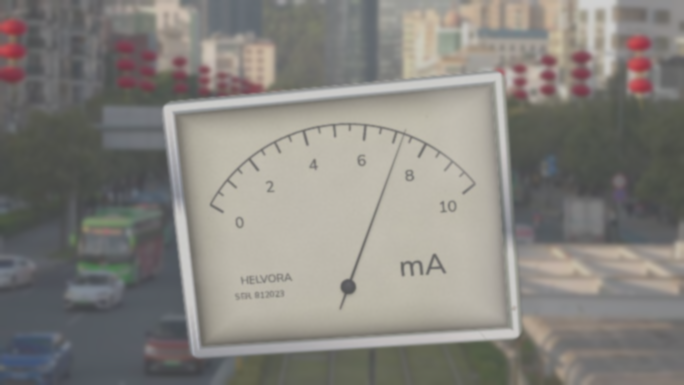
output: 7.25 mA
